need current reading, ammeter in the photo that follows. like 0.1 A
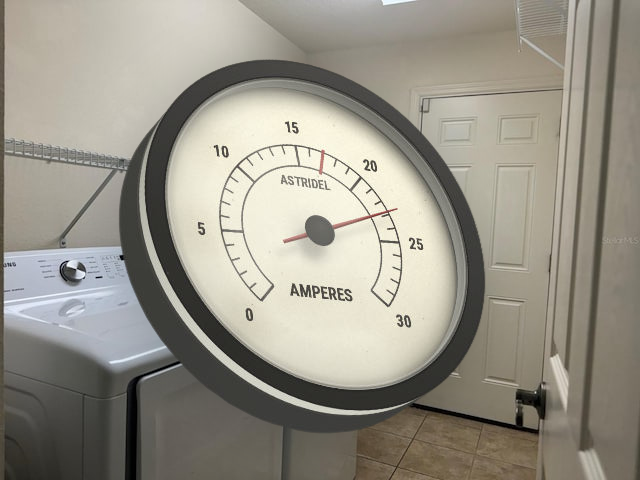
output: 23 A
